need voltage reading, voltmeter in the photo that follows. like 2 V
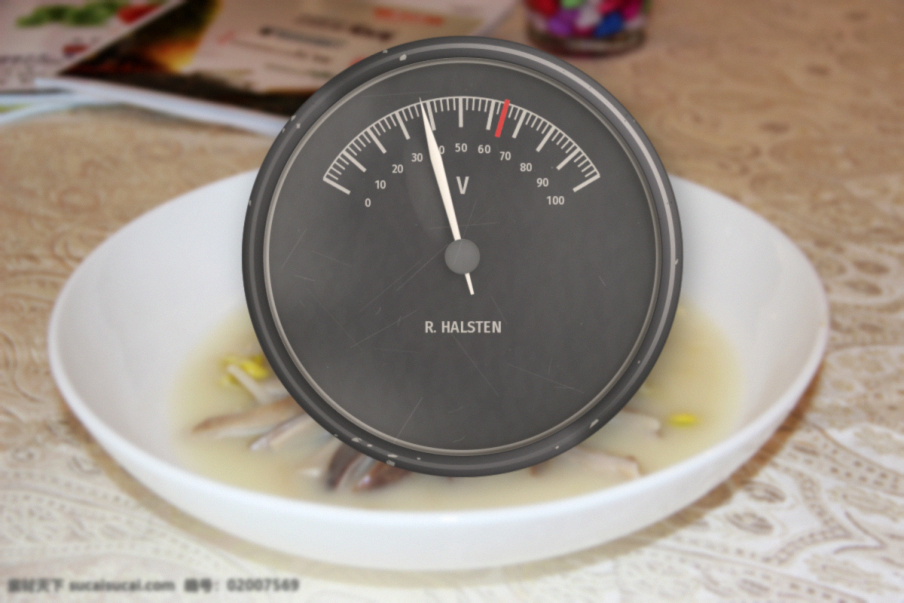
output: 38 V
